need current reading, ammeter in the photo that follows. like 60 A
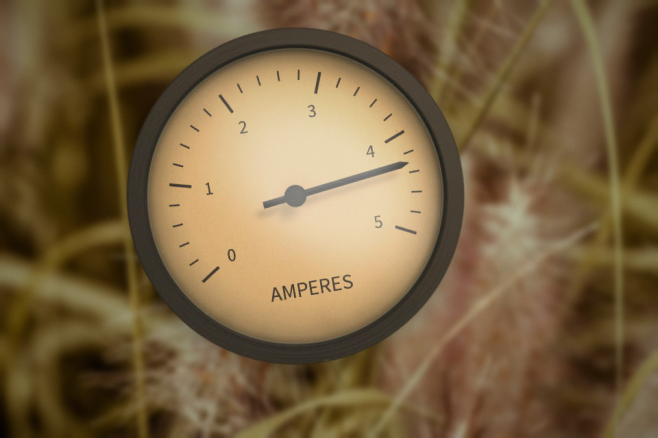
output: 4.3 A
